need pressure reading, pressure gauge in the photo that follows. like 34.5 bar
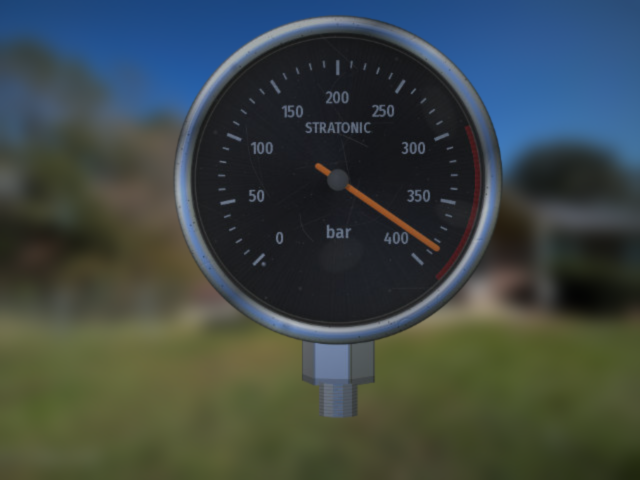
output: 385 bar
